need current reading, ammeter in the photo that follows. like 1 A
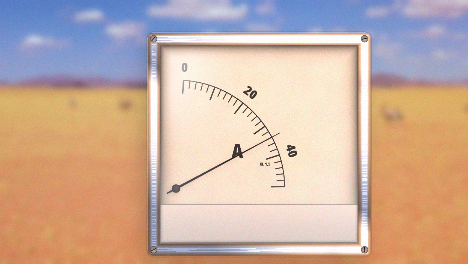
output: 34 A
